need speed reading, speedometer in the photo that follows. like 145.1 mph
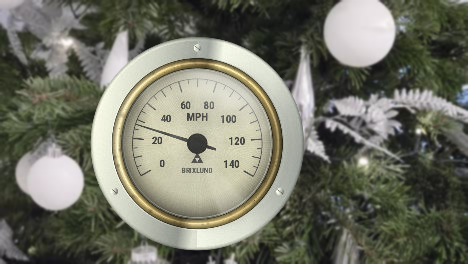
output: 27.5 mph
